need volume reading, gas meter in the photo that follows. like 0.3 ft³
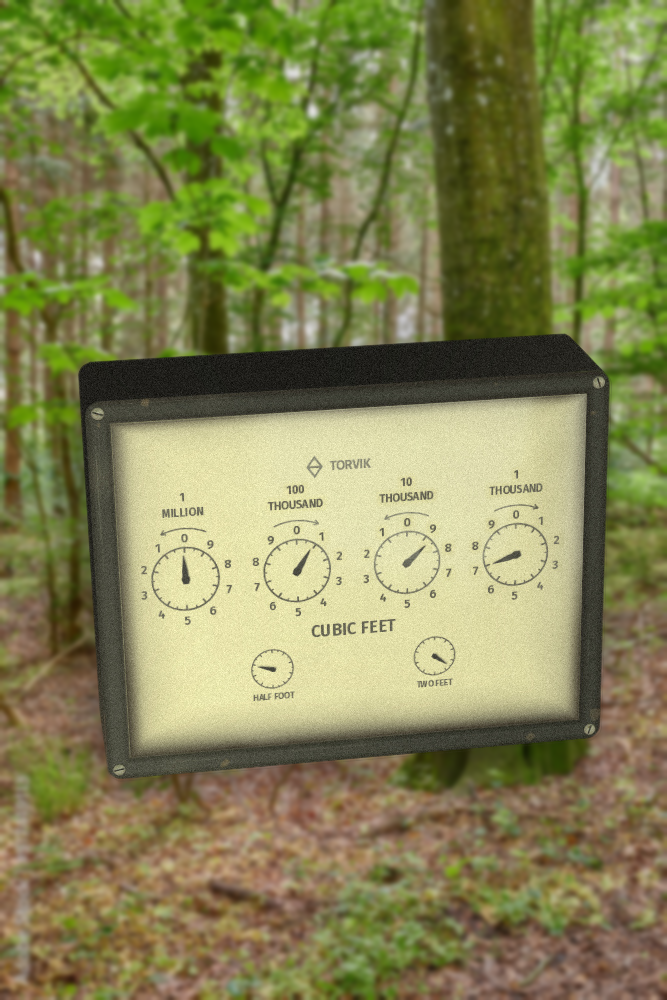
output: 8700 ft³
